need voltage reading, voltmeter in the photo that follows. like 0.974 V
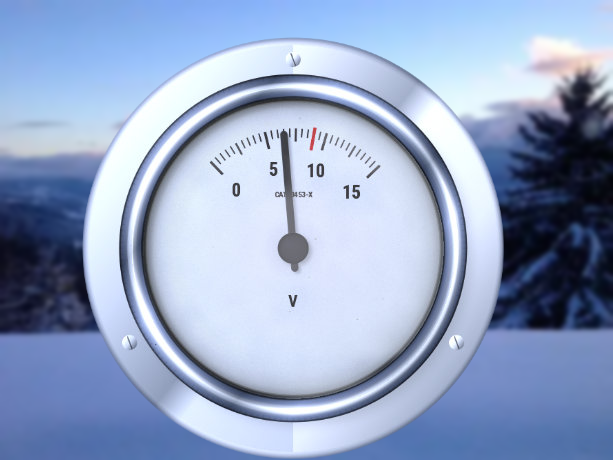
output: 6.5 V
